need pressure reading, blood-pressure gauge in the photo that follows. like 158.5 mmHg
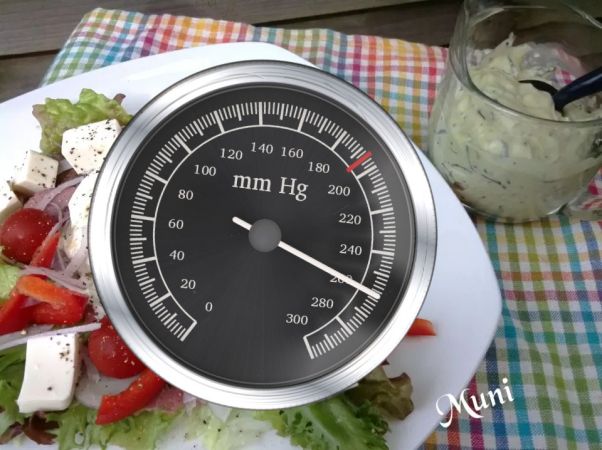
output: 260 mmHg
